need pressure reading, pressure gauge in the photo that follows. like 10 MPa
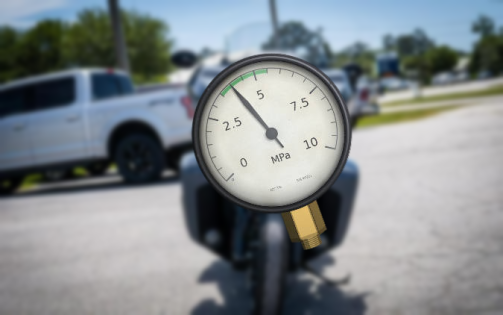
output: 4 MPa
